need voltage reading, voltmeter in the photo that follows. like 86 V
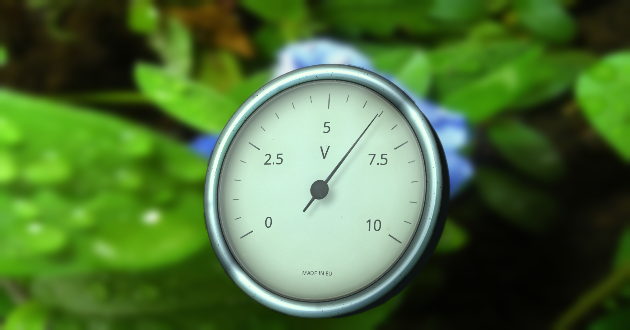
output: 6.5 V
